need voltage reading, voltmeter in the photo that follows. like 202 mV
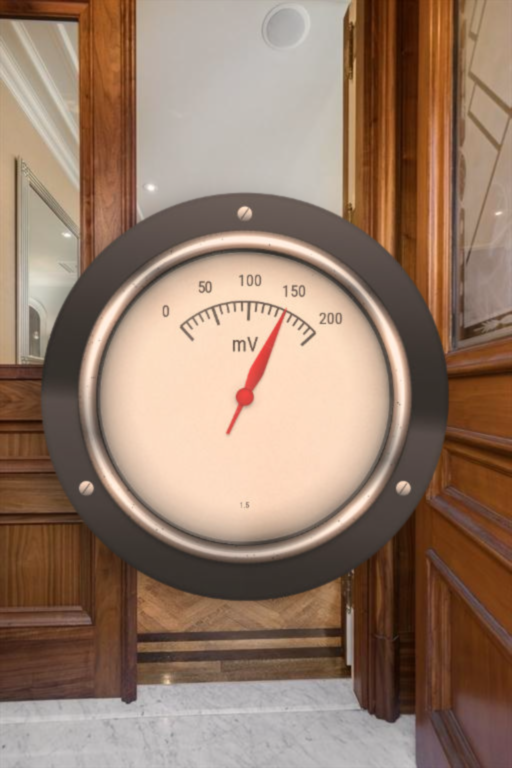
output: 150 mV
